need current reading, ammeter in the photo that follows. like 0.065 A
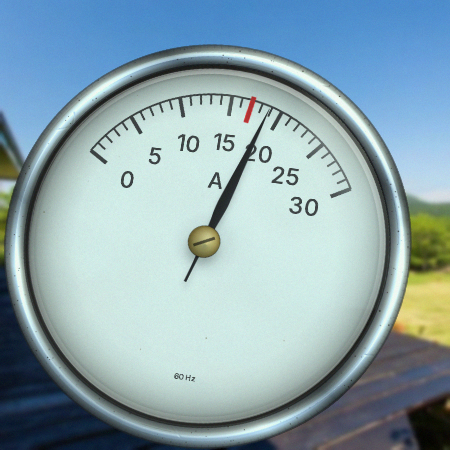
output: 19 A
